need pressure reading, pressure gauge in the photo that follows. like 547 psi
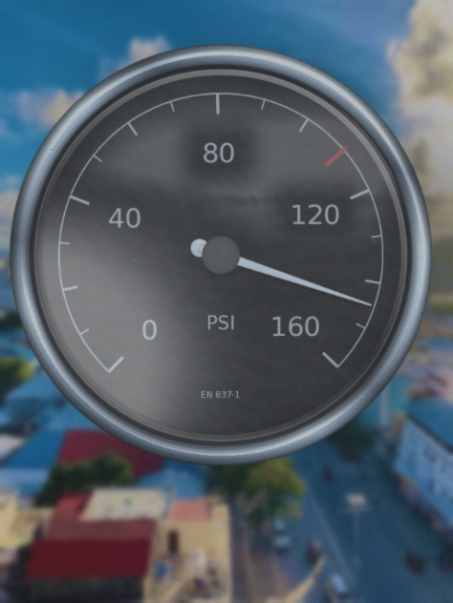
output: 145 psi
